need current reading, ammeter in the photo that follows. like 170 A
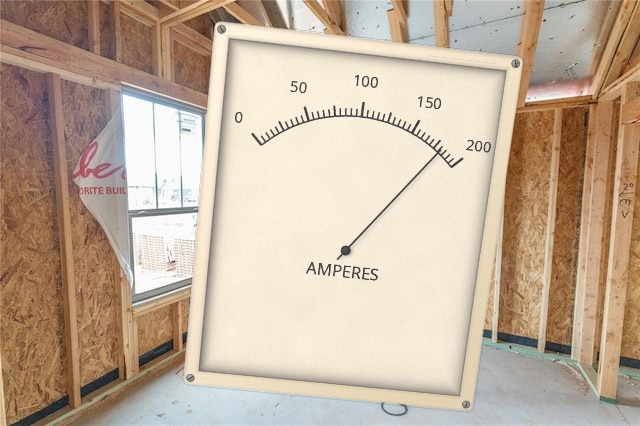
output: 180 A
